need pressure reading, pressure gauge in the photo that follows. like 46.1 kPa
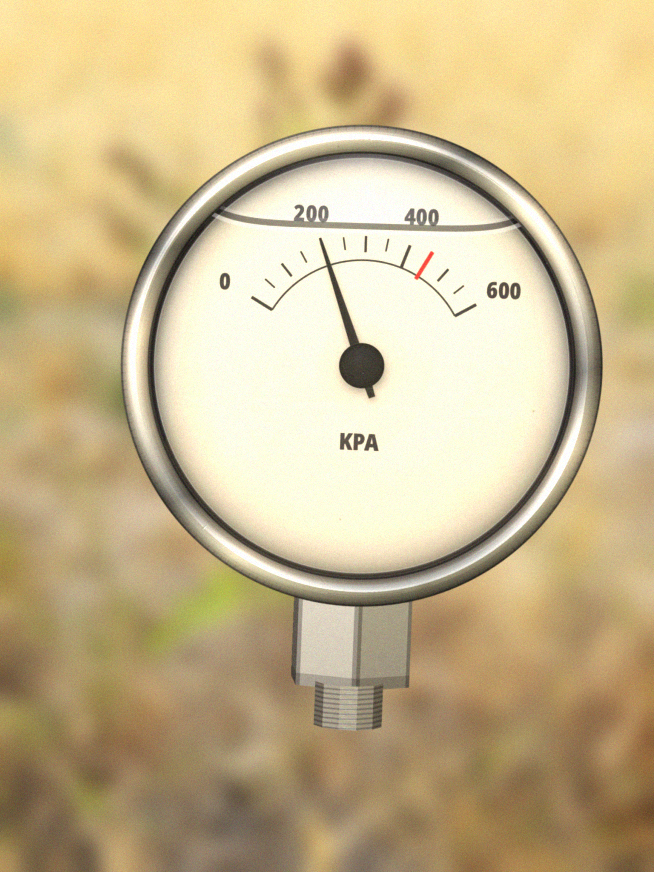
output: 200 kPa
